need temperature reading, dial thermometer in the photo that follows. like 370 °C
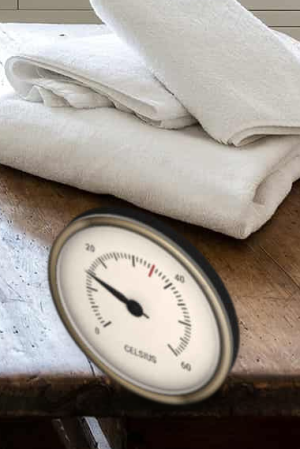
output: 15 °C
